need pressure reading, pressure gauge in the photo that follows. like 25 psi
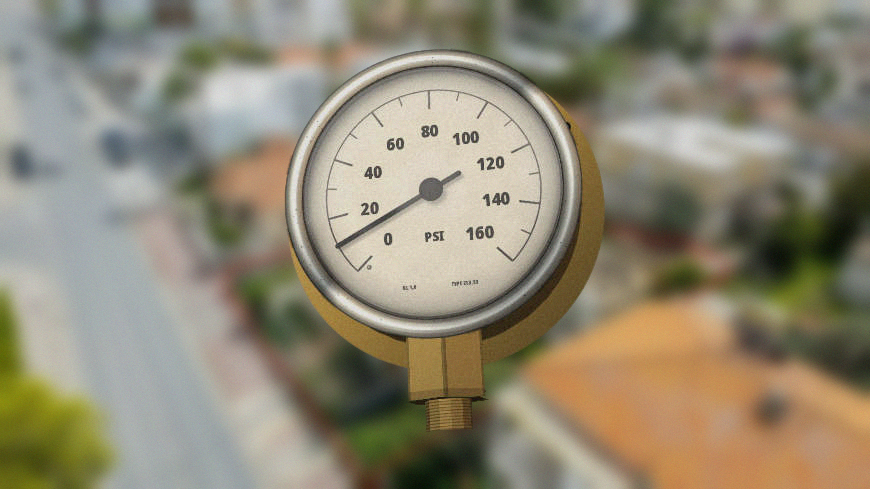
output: 10 psi
